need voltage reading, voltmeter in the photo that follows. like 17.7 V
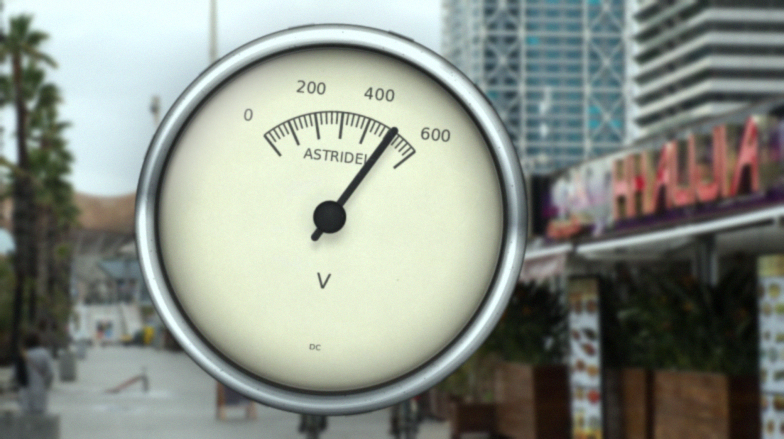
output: 500 V
